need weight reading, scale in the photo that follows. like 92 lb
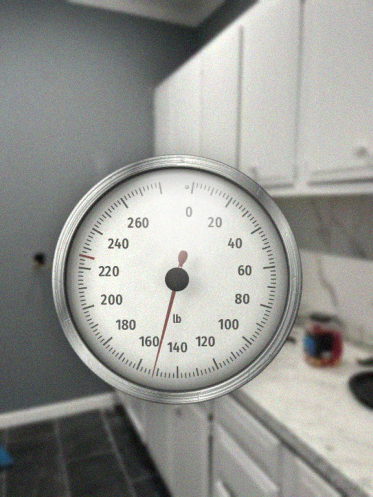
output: 152 lb
